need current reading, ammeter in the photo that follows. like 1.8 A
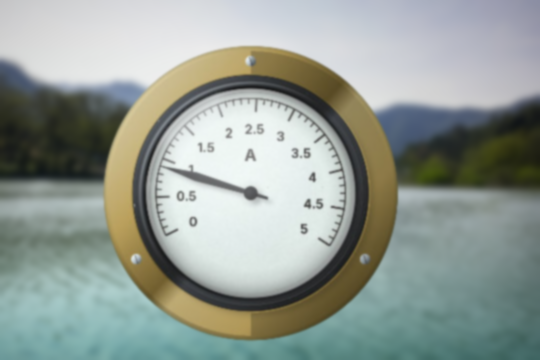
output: 0.9 A
